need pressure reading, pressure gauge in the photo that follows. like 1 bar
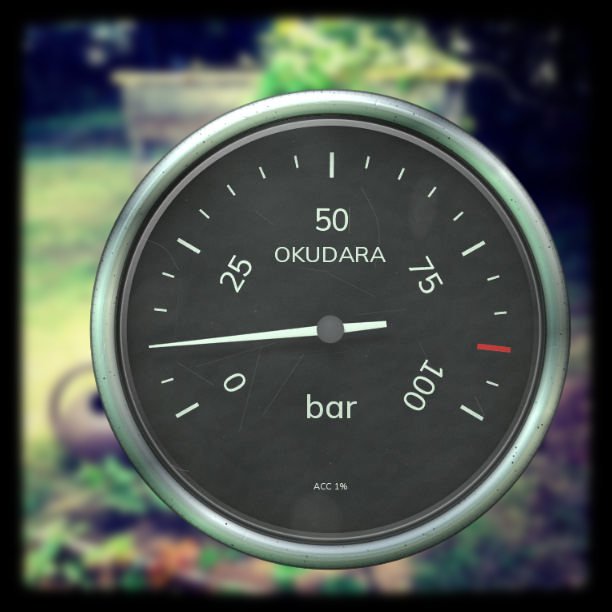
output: 10 bar
